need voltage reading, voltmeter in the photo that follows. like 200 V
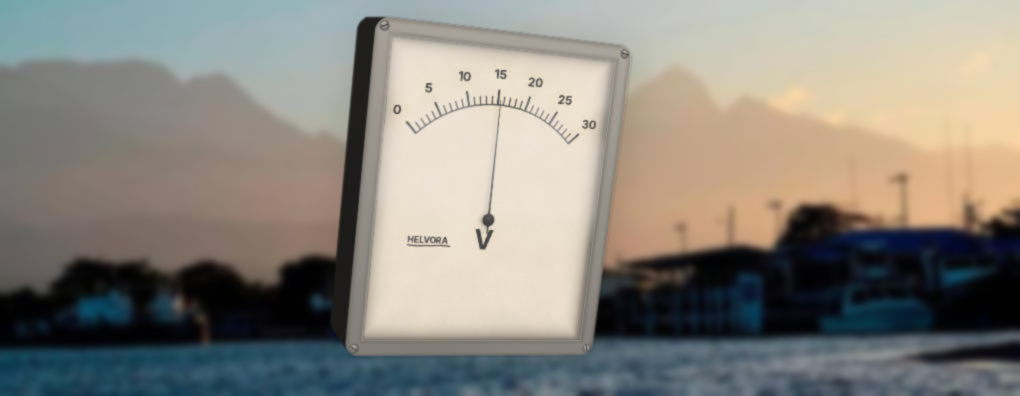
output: 15 V
